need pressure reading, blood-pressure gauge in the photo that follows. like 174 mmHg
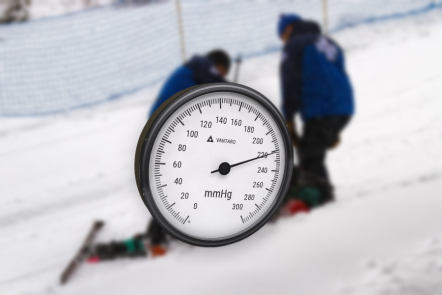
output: 220 mmHg
